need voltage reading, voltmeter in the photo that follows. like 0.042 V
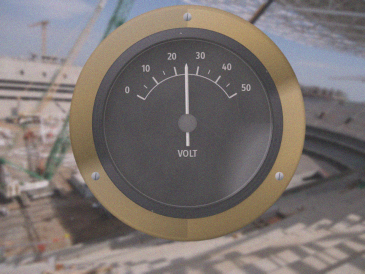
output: 25 V
